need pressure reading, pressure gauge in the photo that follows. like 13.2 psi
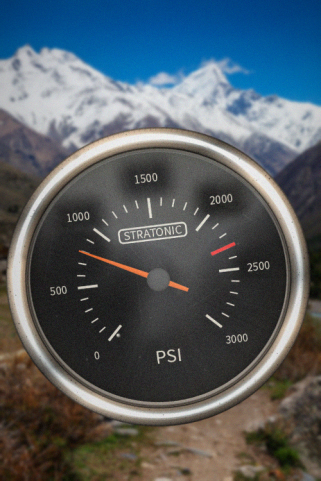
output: 800 psi
